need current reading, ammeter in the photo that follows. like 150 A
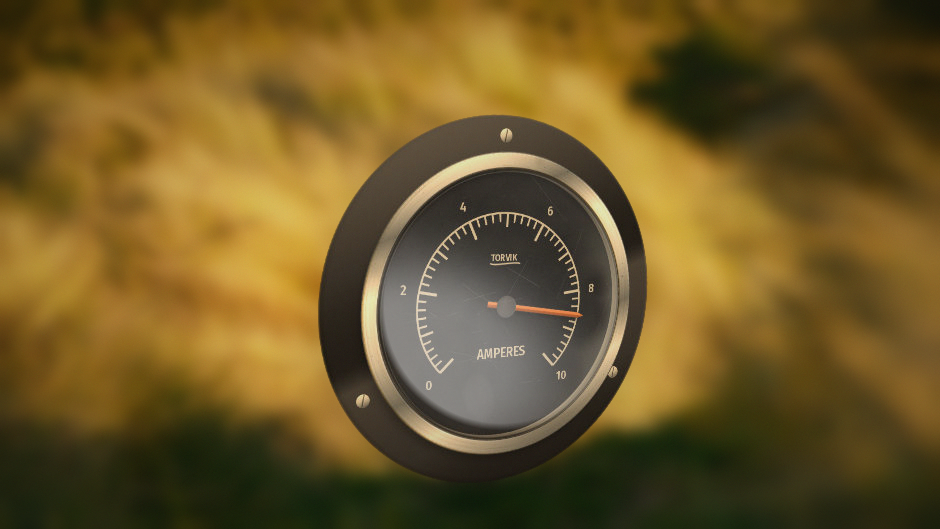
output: 8.6 A
